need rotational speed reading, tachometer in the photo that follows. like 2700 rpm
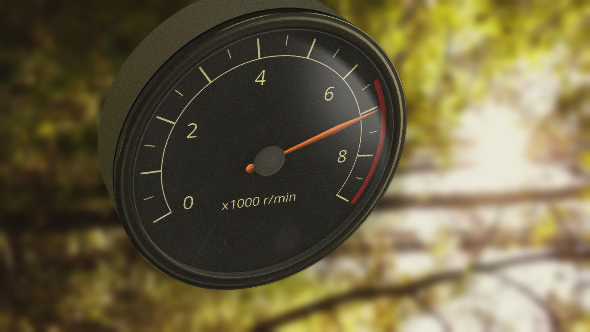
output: 7000 rpm
